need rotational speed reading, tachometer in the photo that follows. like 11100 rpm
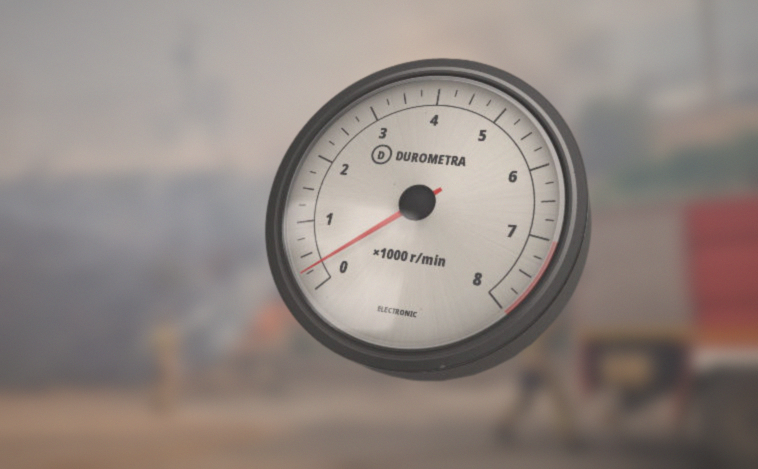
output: 250 rpm
